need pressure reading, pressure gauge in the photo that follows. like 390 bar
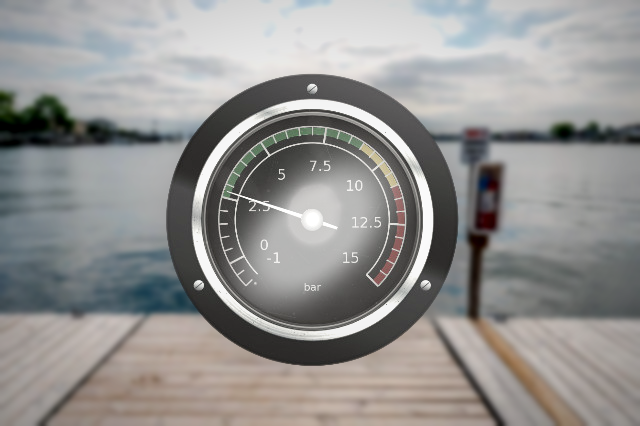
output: 2.75 bar
